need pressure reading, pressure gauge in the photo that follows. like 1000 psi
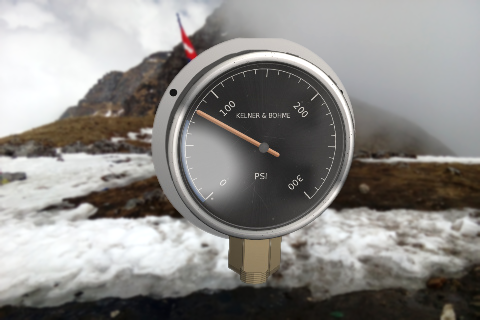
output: 80 psi
